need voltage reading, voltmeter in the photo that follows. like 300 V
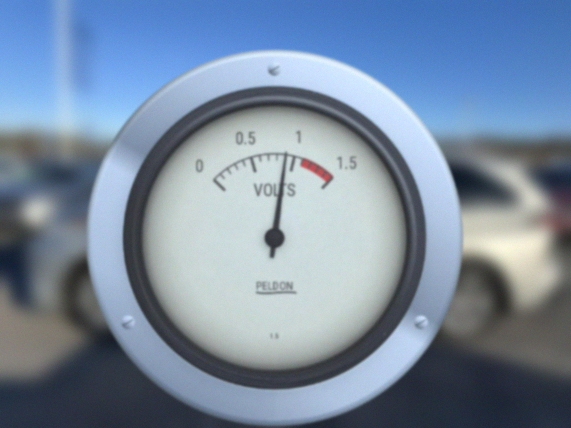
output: 0.9 V
